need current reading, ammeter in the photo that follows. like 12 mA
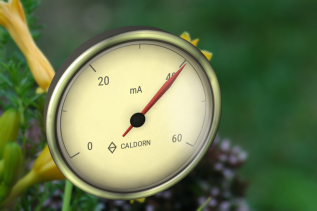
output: 40 mA
